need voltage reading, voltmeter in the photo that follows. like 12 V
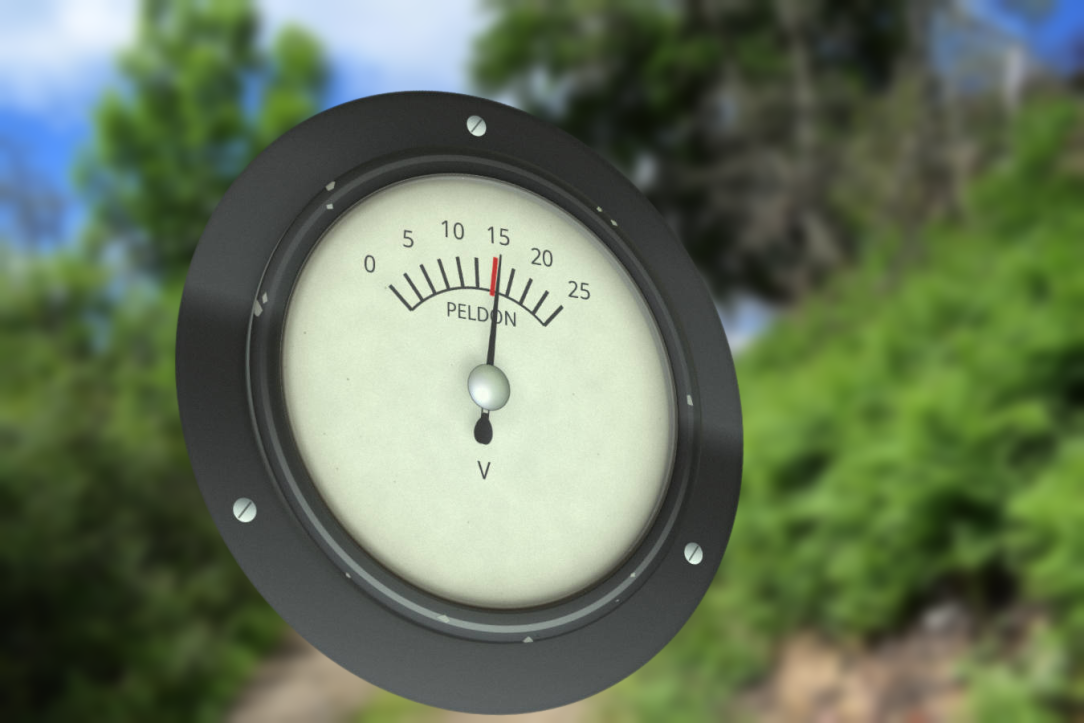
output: 15 V
